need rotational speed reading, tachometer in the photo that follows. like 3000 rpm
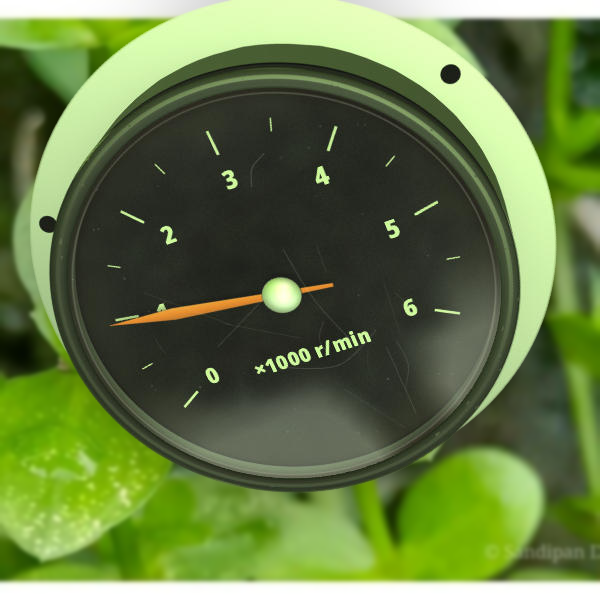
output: 1000 rpm
